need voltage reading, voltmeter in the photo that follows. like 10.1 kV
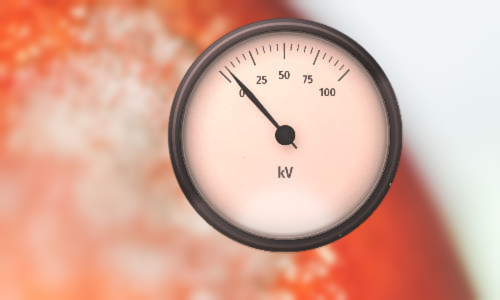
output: 5 kV
